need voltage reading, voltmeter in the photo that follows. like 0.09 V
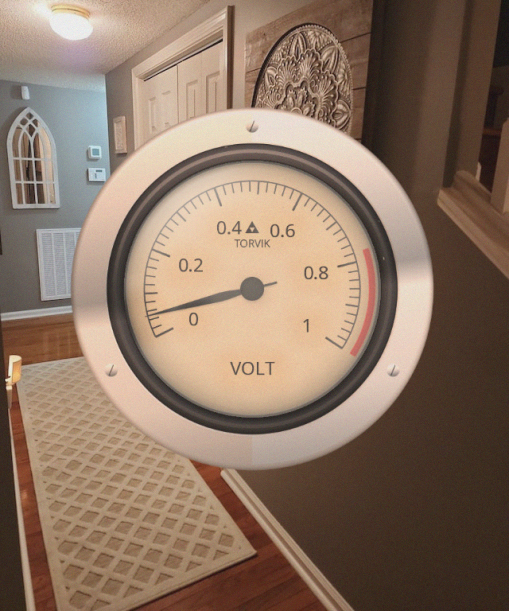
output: 0.05 V
